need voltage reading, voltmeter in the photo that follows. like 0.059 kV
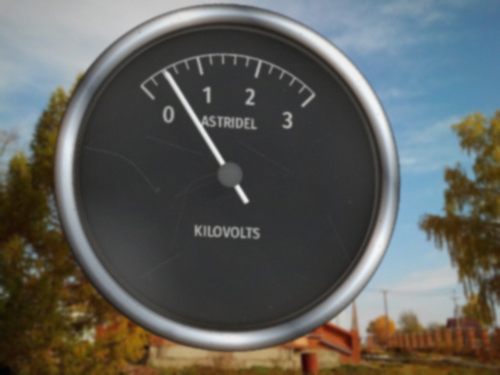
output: 0.4 kV
